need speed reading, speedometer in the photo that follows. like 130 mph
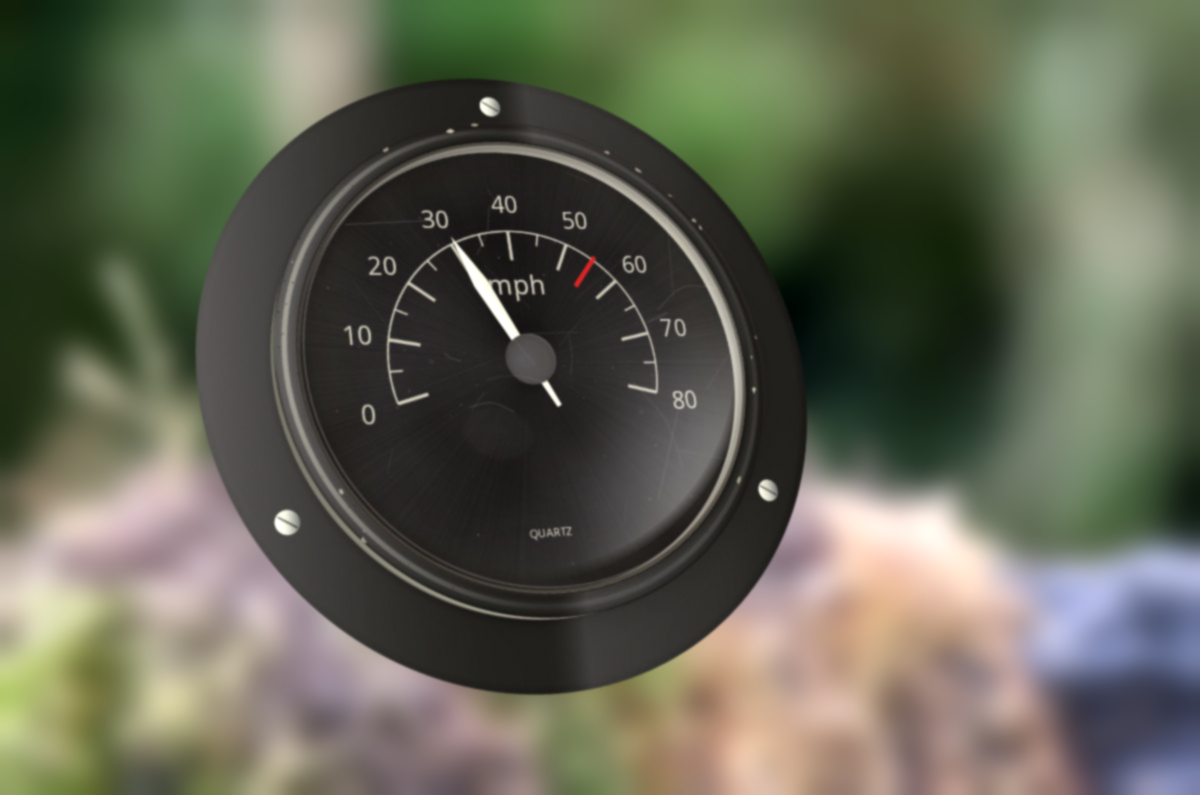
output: 30 mph
